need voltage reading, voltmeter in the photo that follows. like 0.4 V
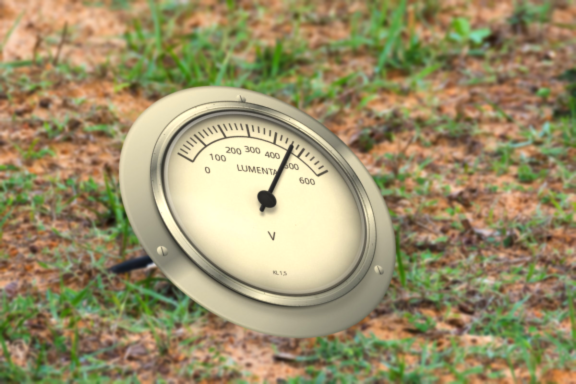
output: 460 V
